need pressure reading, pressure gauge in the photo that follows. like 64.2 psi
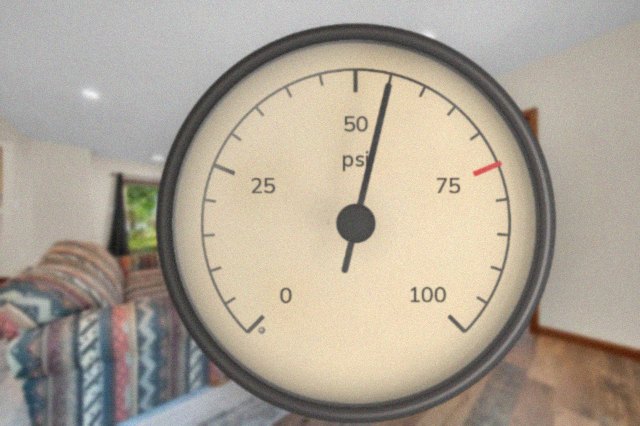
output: 55 psi
